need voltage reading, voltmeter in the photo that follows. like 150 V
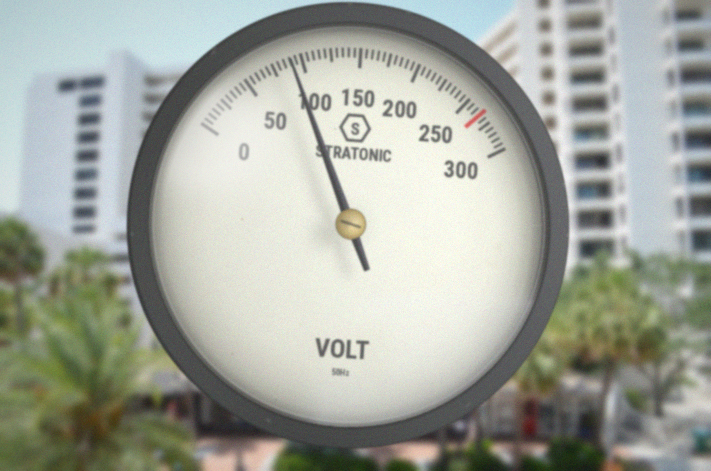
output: 90 V
